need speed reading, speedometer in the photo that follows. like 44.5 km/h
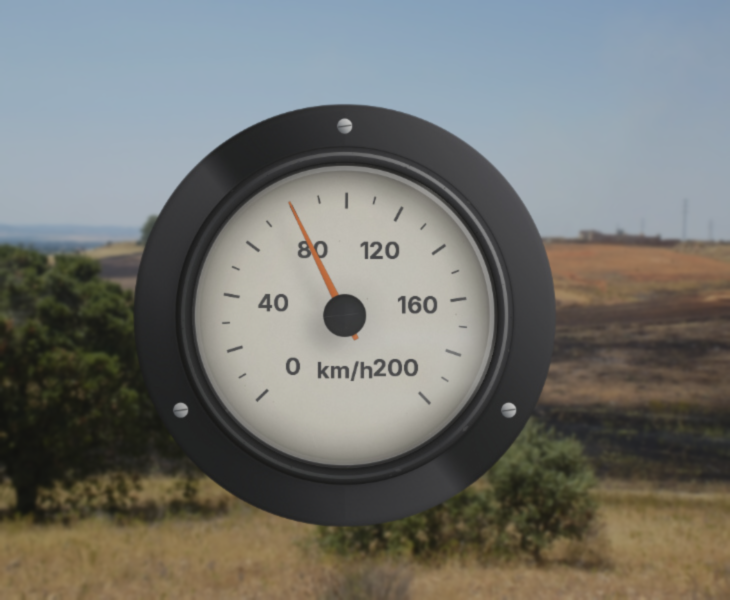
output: 80 km/h
